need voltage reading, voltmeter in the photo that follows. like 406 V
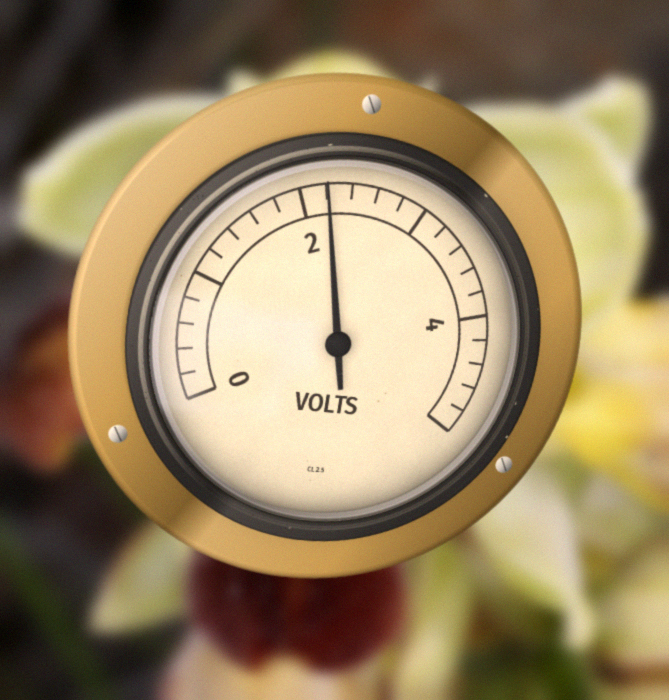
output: 2.2 V
